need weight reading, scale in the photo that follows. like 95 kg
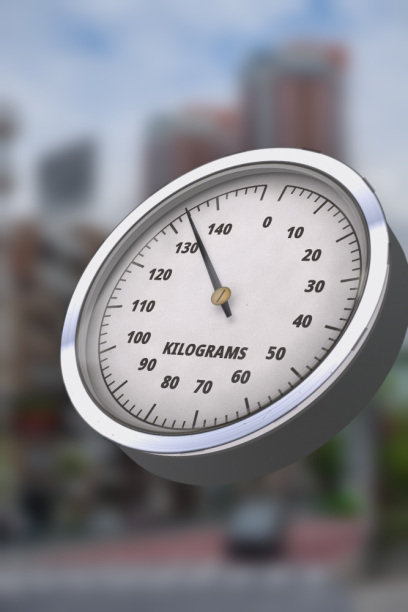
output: 134 kg
